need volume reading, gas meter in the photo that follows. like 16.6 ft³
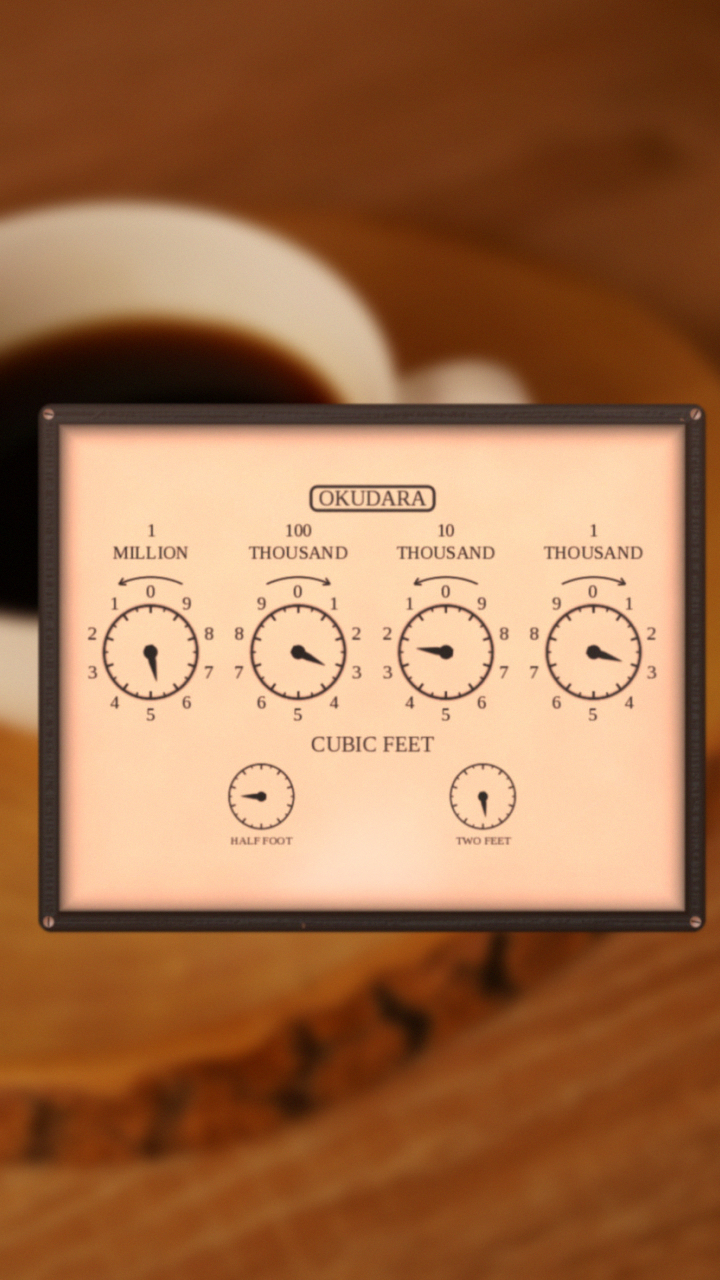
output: 532300 ft³
